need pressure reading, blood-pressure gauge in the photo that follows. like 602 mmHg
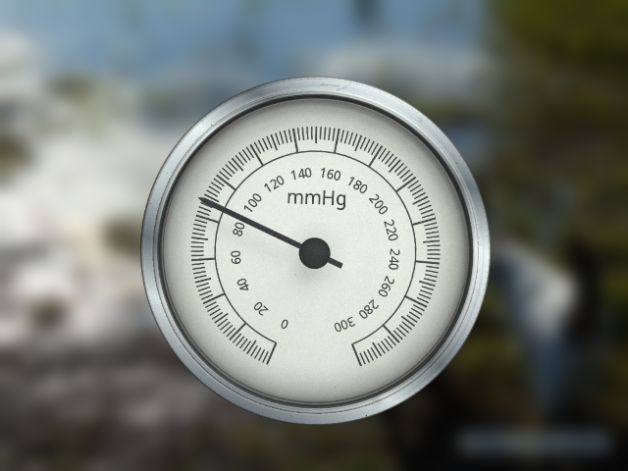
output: 88 mmHg
